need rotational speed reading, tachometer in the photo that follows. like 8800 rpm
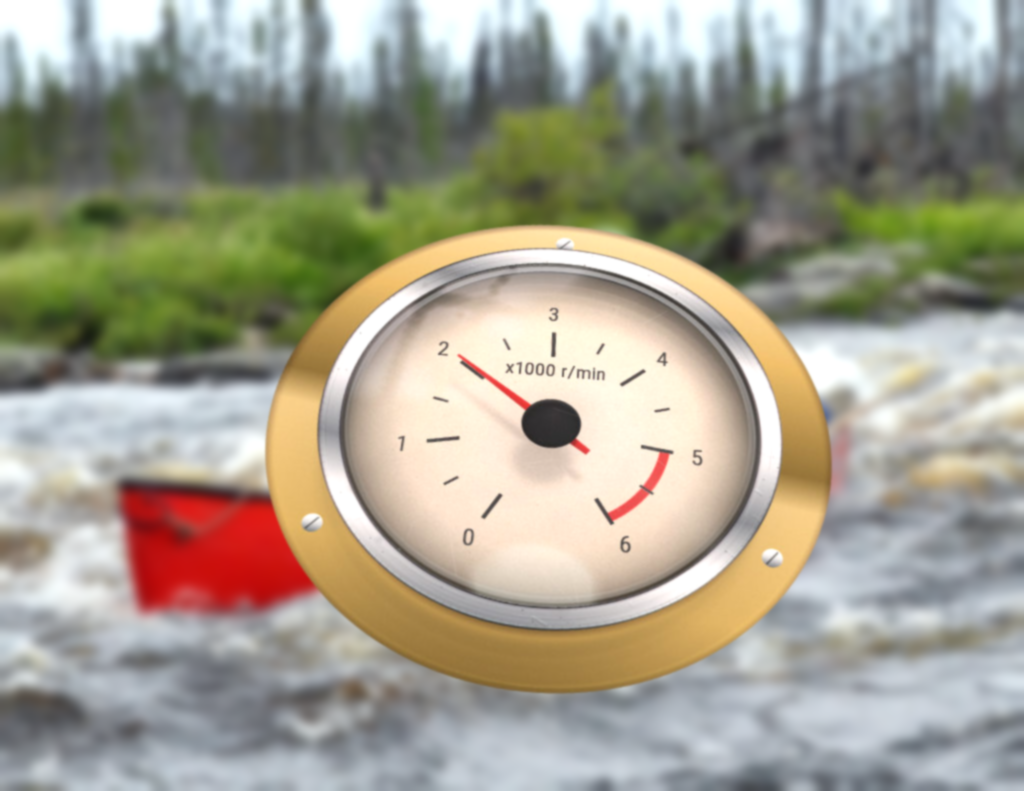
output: 2000 rpm
